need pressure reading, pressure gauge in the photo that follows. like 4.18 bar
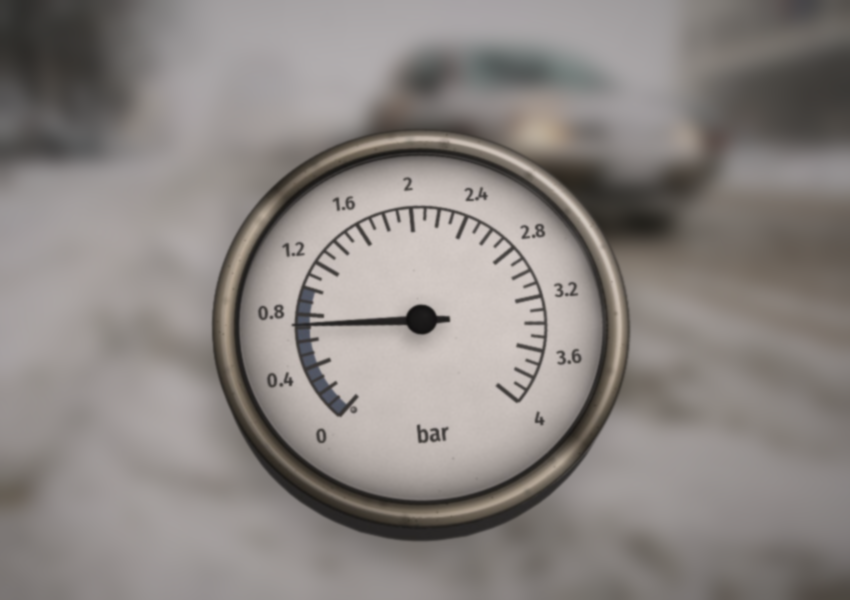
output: 0.7 bar
